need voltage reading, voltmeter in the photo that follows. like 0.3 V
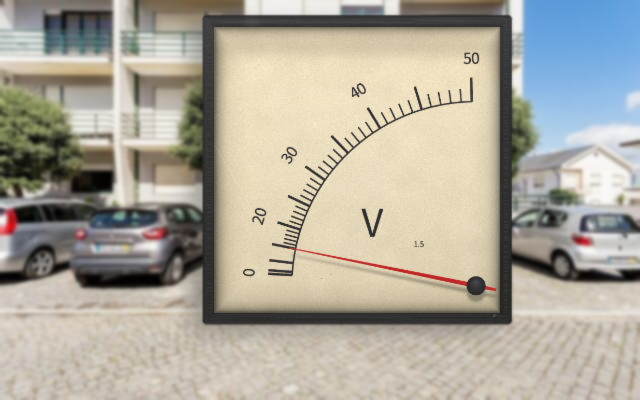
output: 15 V
